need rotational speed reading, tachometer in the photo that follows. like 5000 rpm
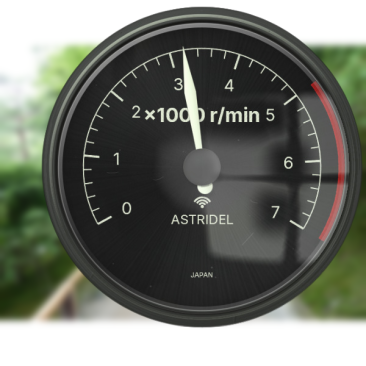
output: 3200 rpm
